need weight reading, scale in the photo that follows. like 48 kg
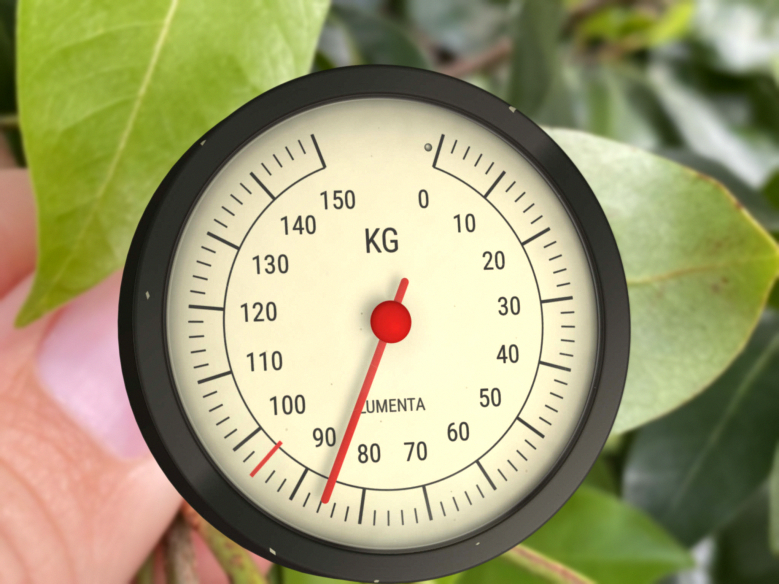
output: 86 kg
